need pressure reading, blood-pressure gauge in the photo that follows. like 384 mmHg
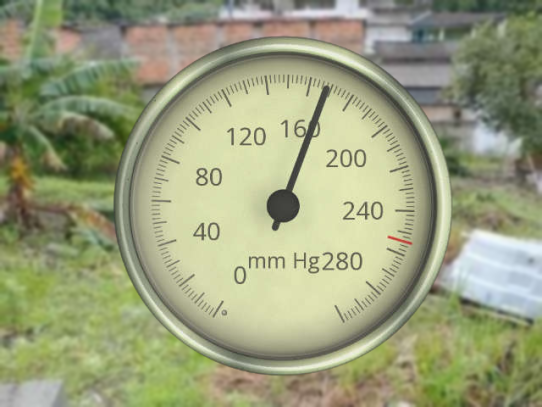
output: 168 mmHg
